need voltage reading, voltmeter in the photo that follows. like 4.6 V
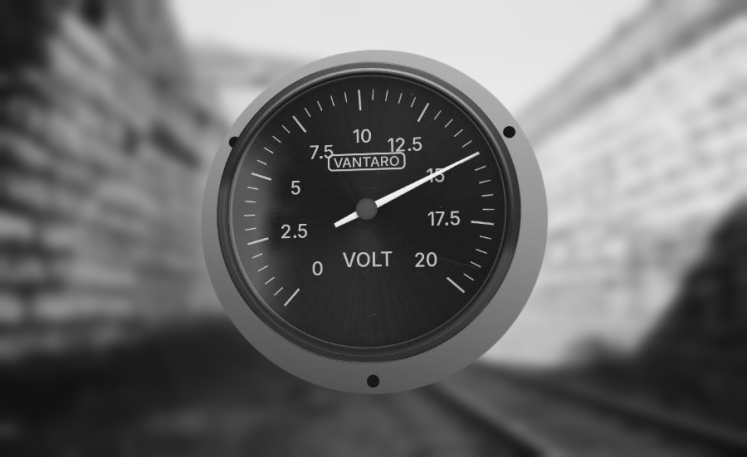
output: 15 V
